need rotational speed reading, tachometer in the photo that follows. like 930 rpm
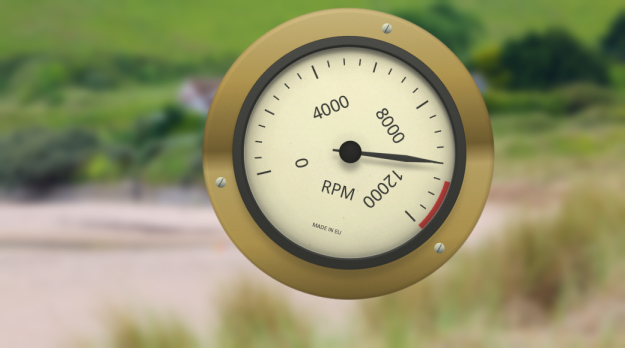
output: 10000 rpm
